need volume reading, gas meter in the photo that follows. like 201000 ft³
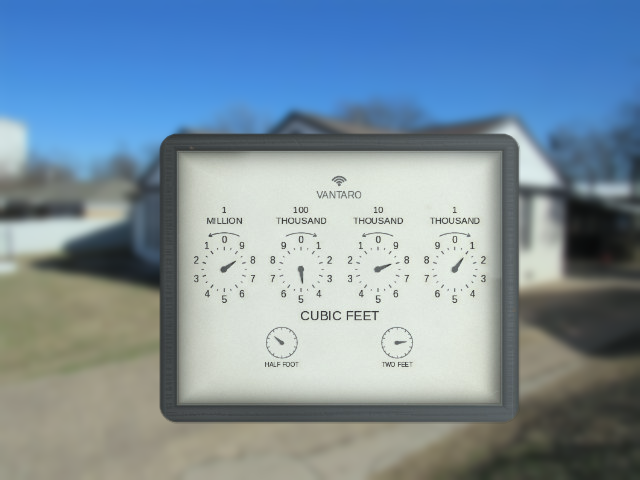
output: 848100 ft³
